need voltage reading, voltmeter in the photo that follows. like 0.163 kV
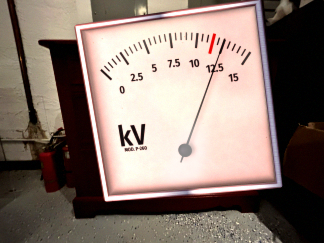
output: 12.5 kV
